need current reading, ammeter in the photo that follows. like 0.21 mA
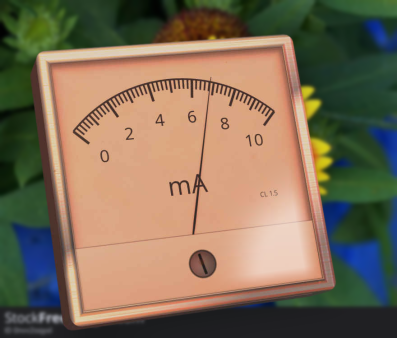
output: 6.8 mA
